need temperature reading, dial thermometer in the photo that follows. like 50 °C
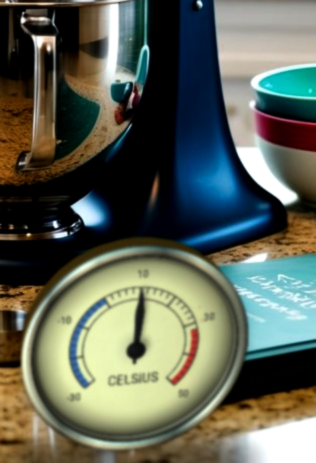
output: 10 °C
